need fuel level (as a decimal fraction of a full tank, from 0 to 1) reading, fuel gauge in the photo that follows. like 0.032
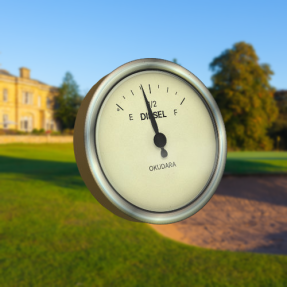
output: 0.375
